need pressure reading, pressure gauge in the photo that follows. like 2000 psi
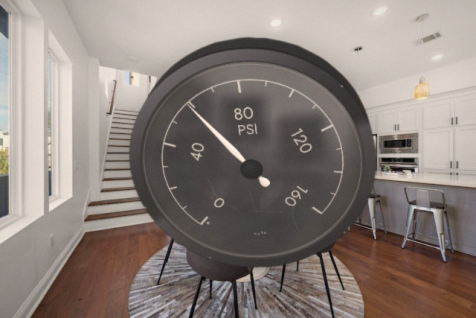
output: 60 psi
